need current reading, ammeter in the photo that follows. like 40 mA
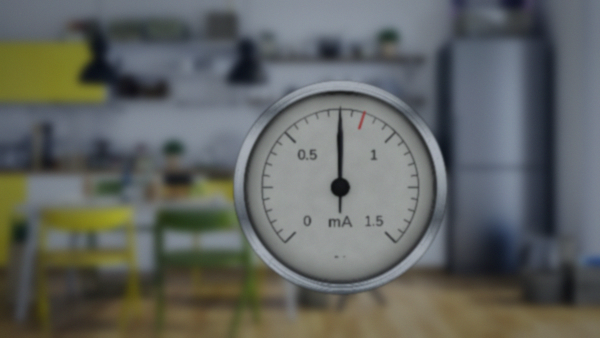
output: 0.75 mA
